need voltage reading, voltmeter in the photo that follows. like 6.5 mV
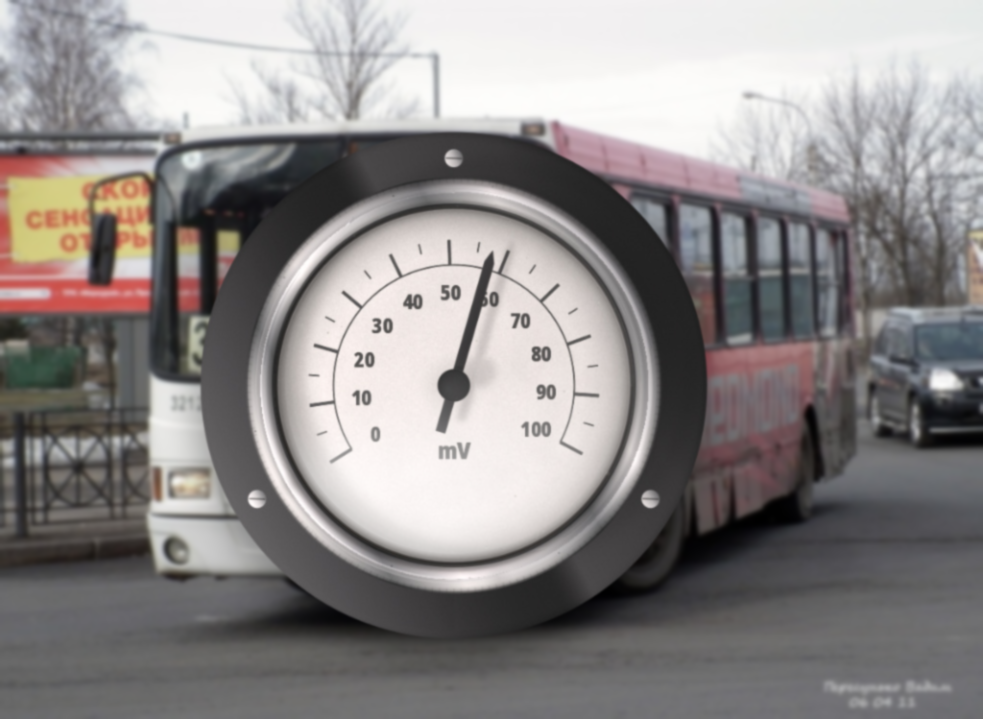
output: 57.5 mV
